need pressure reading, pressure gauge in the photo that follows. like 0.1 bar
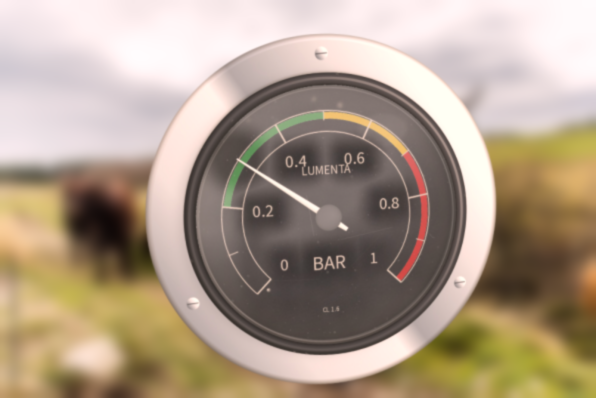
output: 0.3 bar
